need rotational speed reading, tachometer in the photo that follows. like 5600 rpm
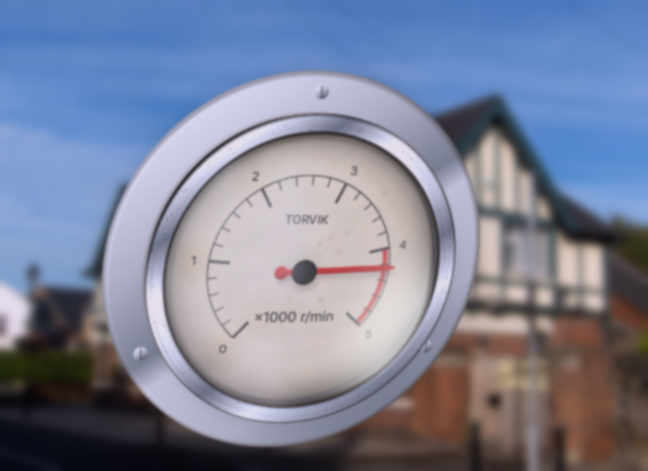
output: 4200 rpm
